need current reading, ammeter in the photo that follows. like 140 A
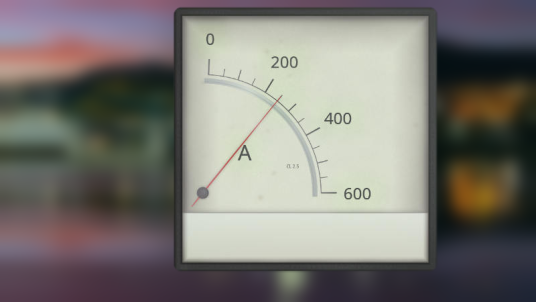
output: 250 A
